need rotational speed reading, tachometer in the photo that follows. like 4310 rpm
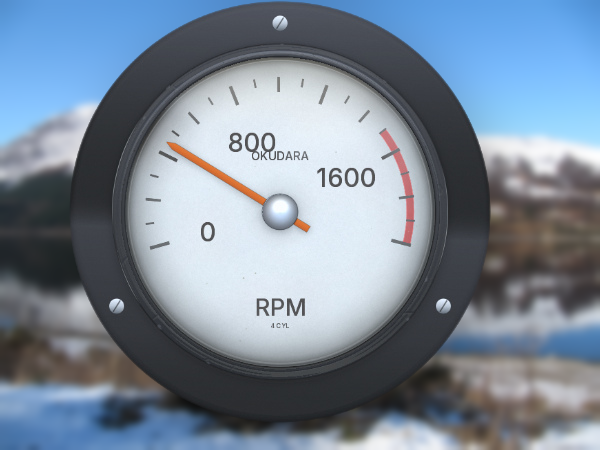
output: 450 rpm
